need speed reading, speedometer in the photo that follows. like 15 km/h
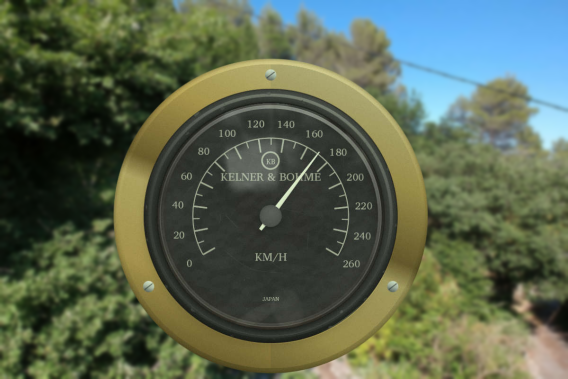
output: 170 km/h
